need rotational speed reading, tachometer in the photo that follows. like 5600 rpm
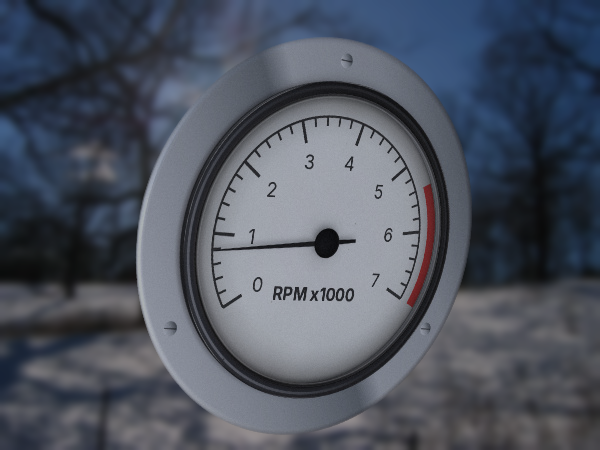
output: 800 rpm
